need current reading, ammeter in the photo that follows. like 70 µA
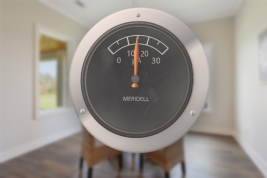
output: 15 µA
